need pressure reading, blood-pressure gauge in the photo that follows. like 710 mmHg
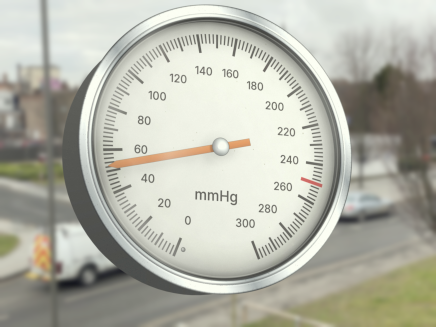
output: 52 mmHg
